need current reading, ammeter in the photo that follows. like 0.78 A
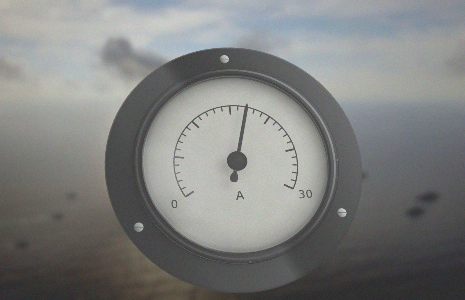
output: 17 A
